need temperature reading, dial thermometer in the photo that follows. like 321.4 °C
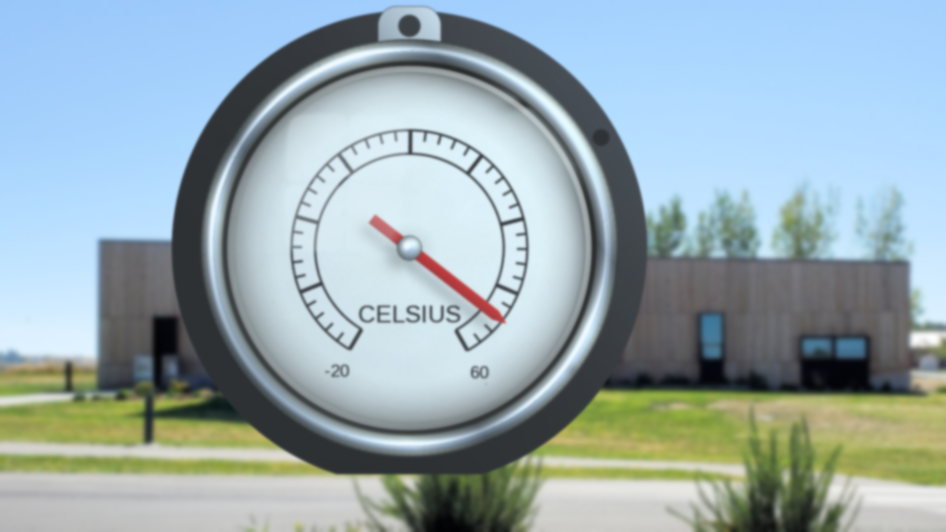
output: 54 °C
